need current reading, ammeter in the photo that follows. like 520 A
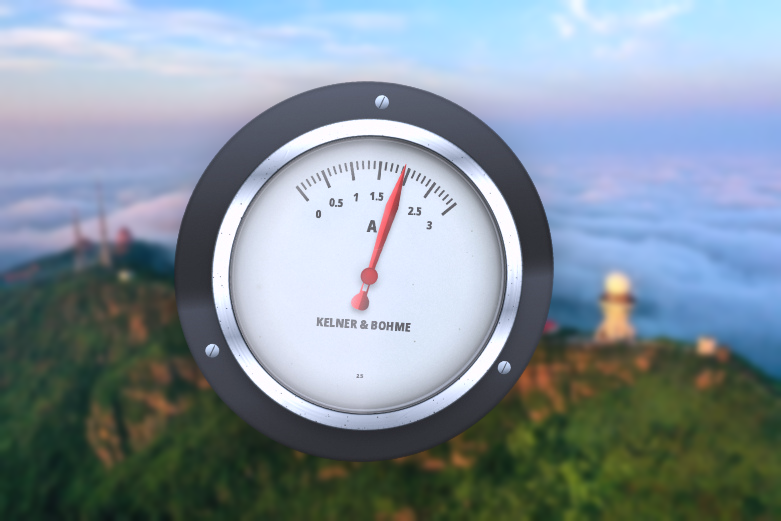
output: 1.9 A
